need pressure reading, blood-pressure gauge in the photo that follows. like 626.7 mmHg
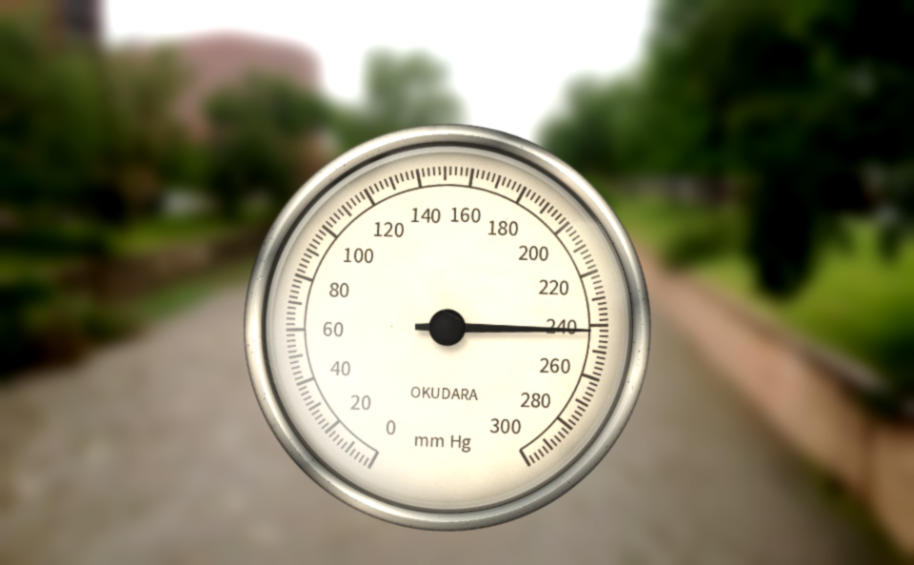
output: 242 mmHg
